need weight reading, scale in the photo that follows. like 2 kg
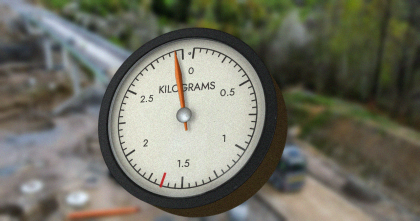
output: 2.95 kg
